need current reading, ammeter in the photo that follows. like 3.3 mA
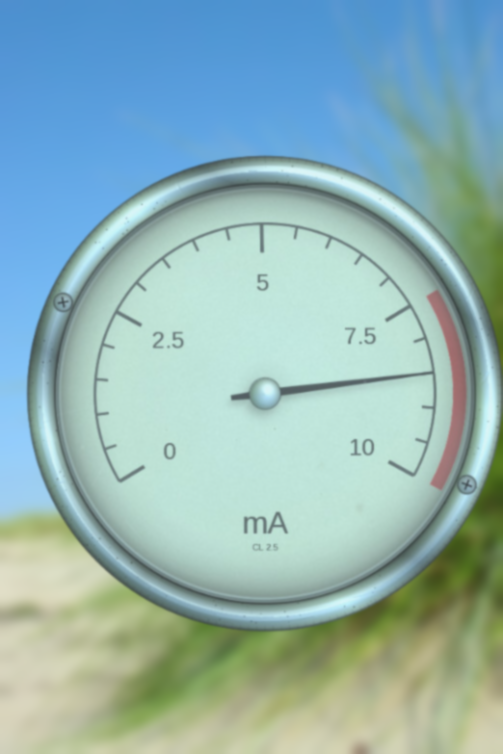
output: 8.5 mA
